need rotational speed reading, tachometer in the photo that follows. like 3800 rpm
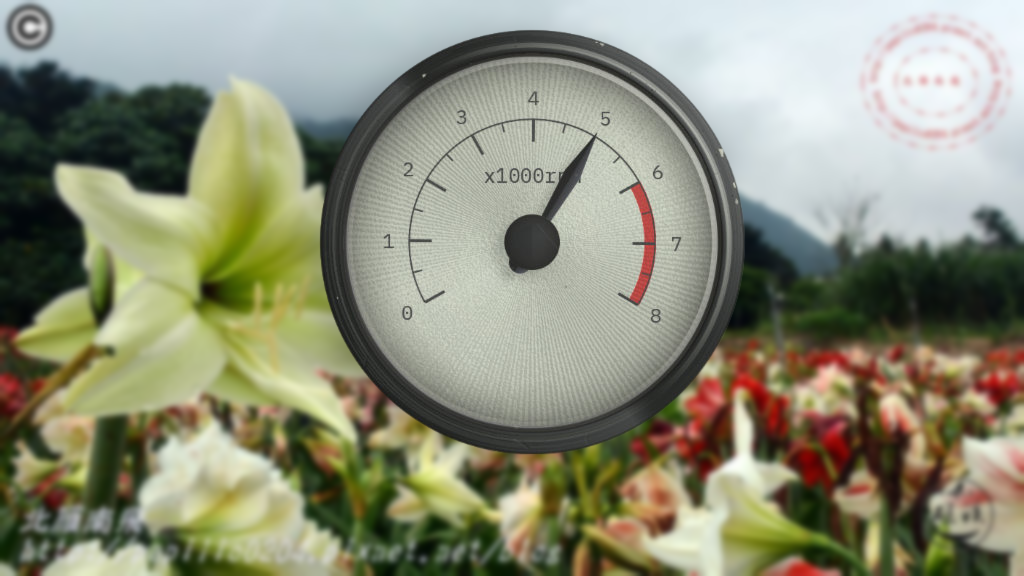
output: 5000 rpm
